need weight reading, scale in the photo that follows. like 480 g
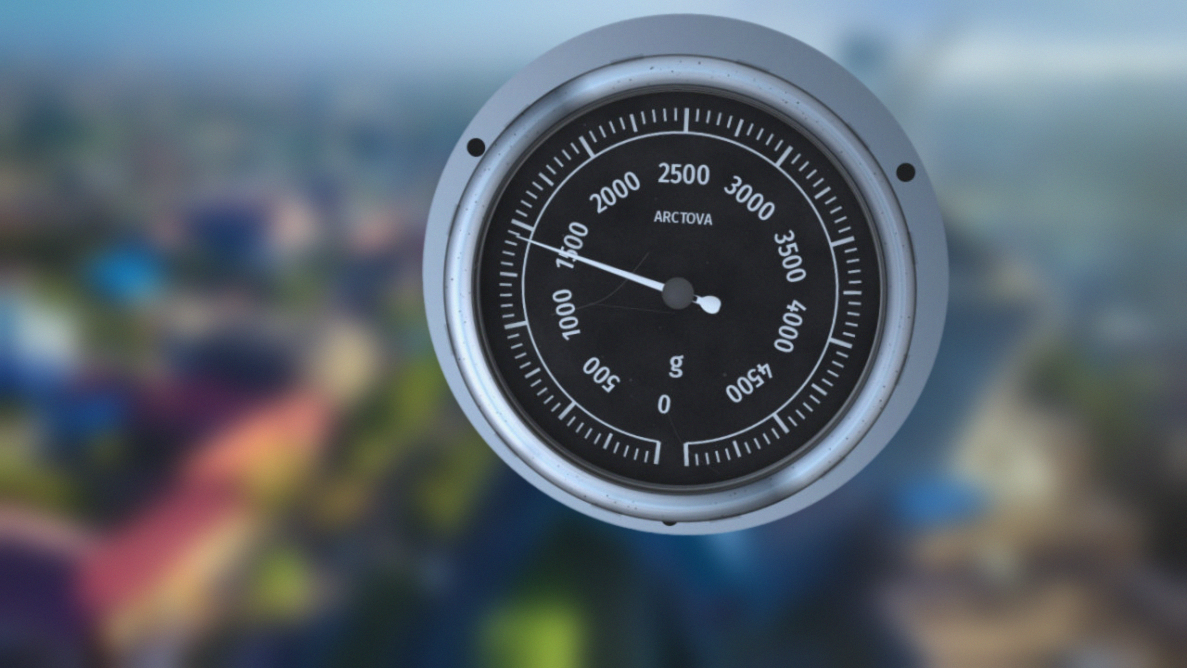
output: 1450 g
